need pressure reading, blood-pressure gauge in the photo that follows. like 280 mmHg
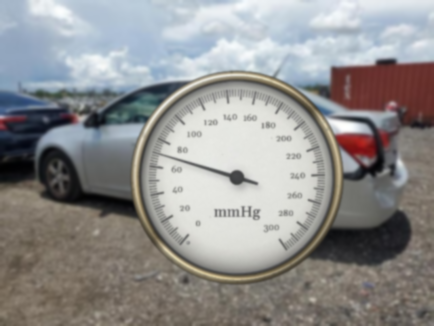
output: 70 mmHg
